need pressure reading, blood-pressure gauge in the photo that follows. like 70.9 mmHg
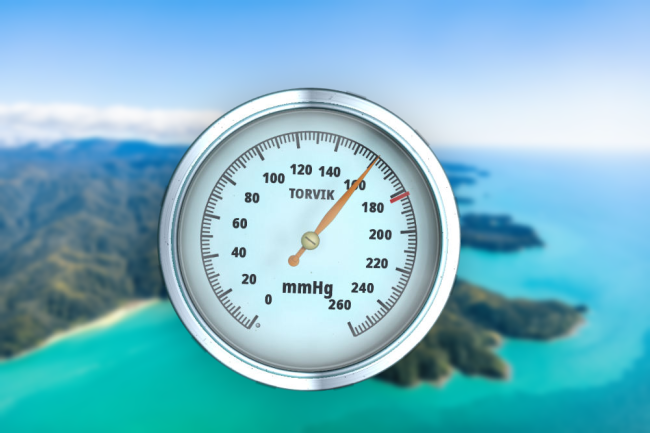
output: 160 mmHg
